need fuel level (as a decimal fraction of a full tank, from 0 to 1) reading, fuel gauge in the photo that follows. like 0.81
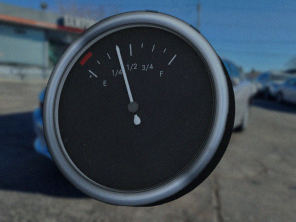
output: 0.375
